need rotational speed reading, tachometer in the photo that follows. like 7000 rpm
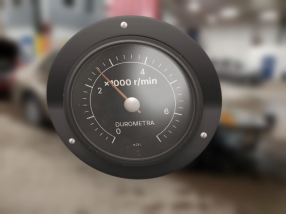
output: 2600 rpm
